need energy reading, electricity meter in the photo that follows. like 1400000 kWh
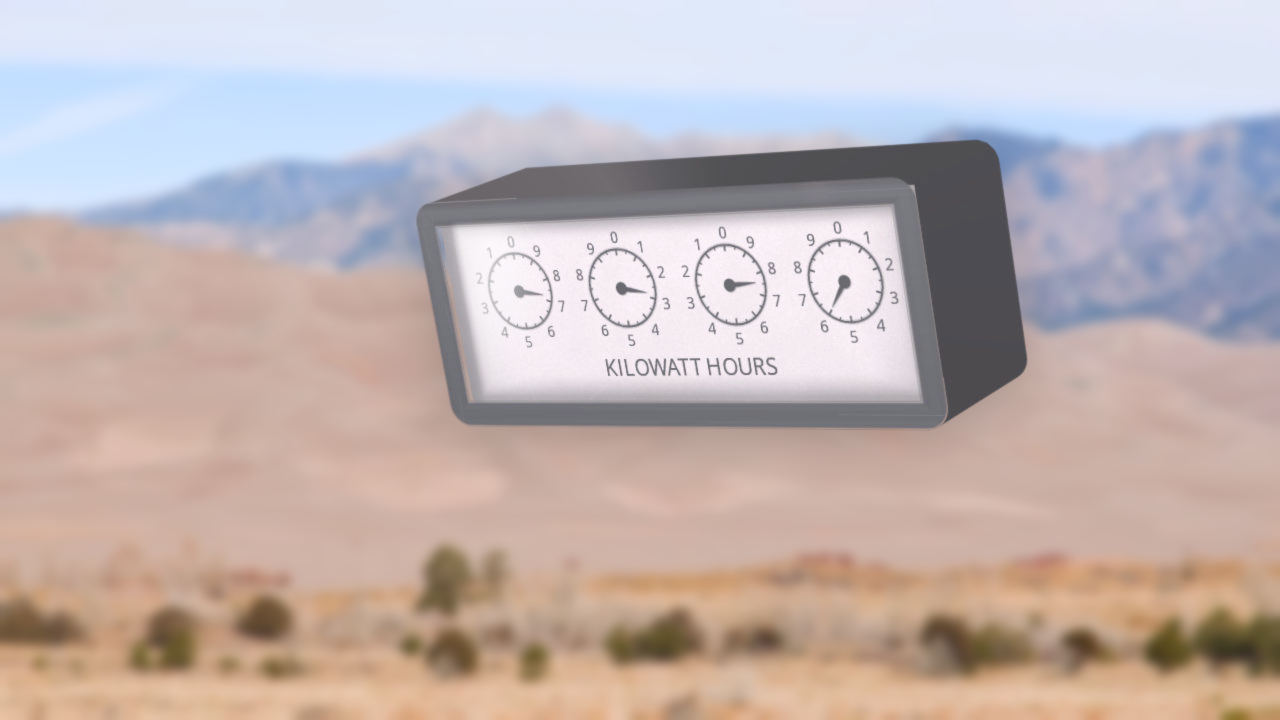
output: 7276 kWh
